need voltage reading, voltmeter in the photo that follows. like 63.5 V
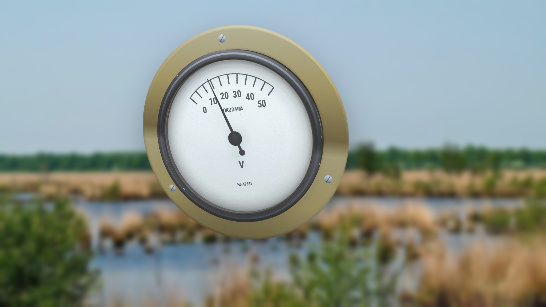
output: 15 V
